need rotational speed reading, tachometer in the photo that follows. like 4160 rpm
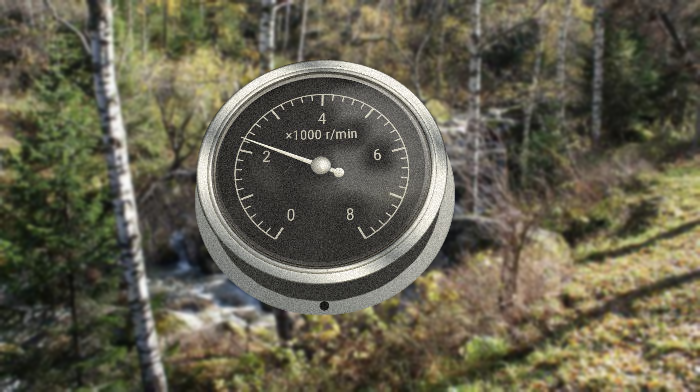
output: 2200 rpm
